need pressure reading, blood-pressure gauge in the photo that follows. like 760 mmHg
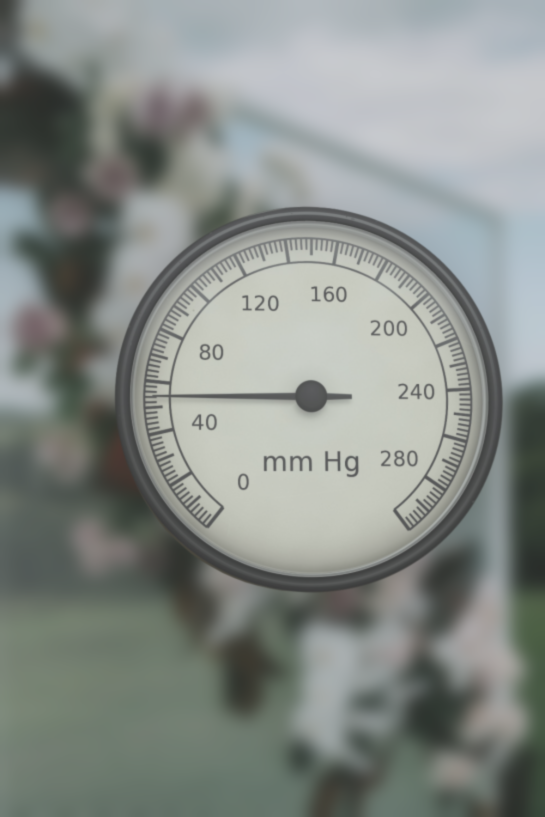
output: 54 mmHg
